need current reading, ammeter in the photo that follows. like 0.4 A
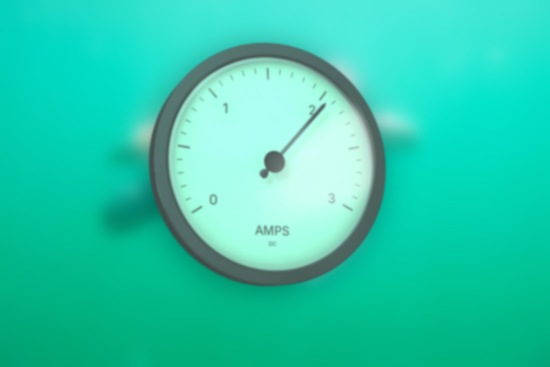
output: 2.05 A
